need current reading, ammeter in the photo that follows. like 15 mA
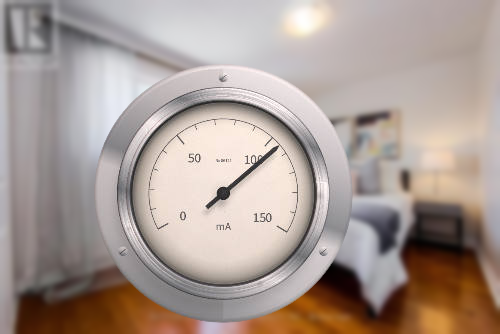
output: 105 mA
